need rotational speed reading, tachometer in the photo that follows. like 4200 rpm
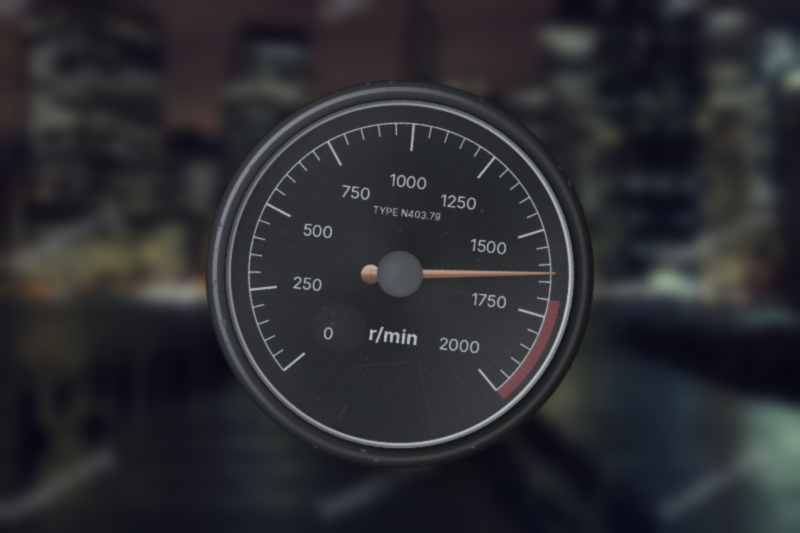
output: 1625 rpm
